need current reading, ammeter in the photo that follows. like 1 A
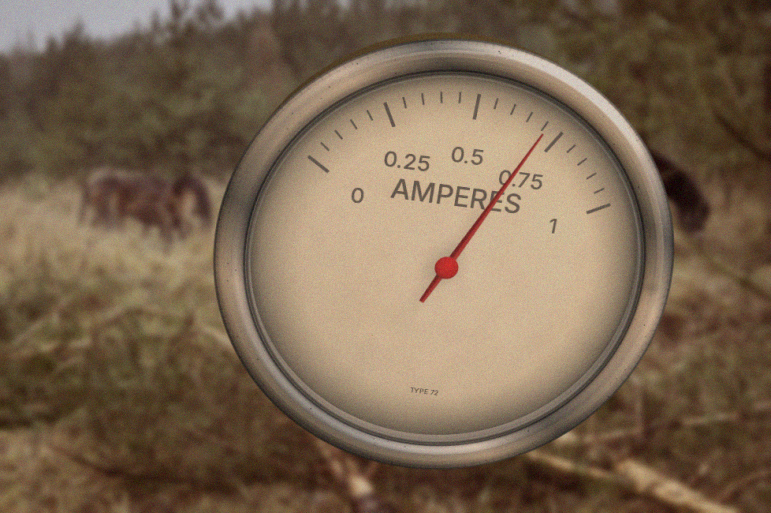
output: 0.7 A
